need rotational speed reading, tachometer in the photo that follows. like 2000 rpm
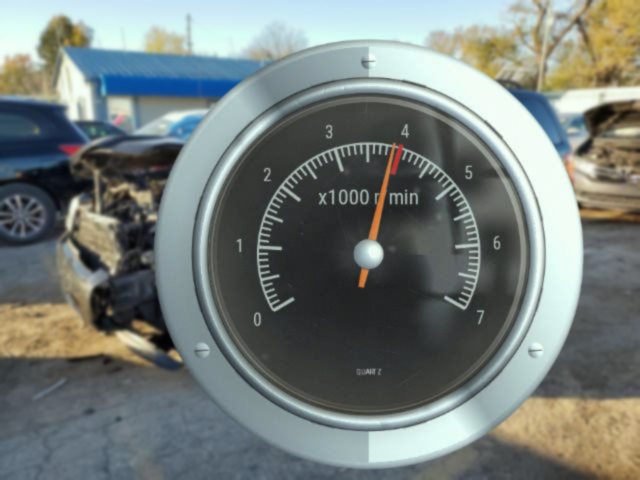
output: 3900 rpm
